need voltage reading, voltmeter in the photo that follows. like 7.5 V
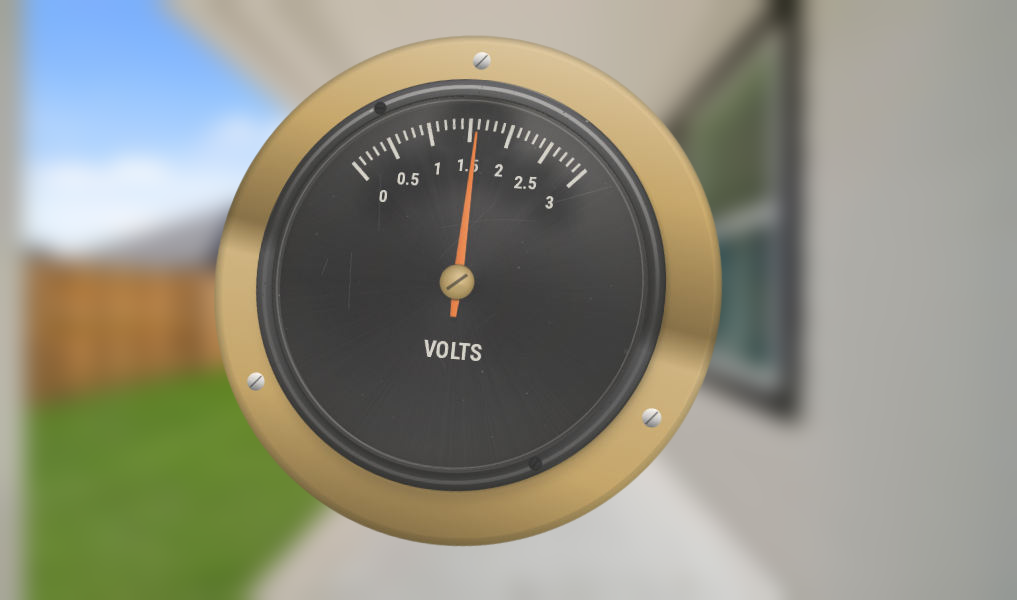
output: 1.6 V
